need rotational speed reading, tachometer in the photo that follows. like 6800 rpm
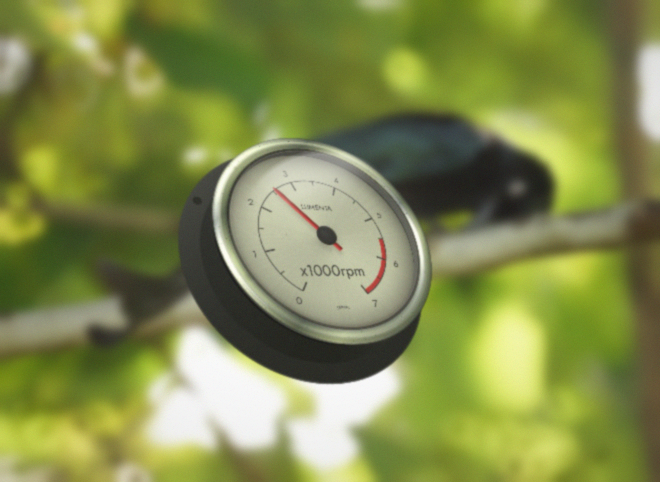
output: 2500 rpm
